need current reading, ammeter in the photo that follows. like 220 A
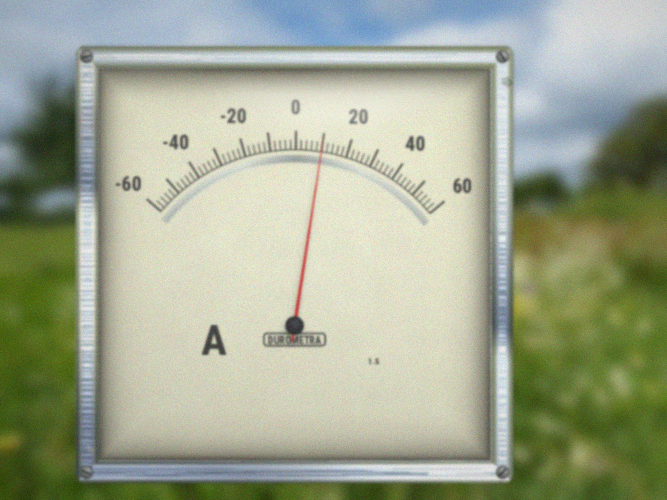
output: 10 A
